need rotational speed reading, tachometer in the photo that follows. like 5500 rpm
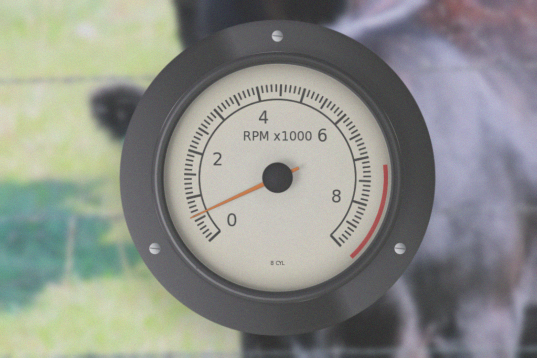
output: 600 rpm
